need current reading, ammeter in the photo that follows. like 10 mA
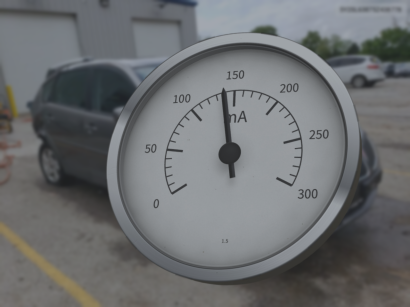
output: 140 mA
